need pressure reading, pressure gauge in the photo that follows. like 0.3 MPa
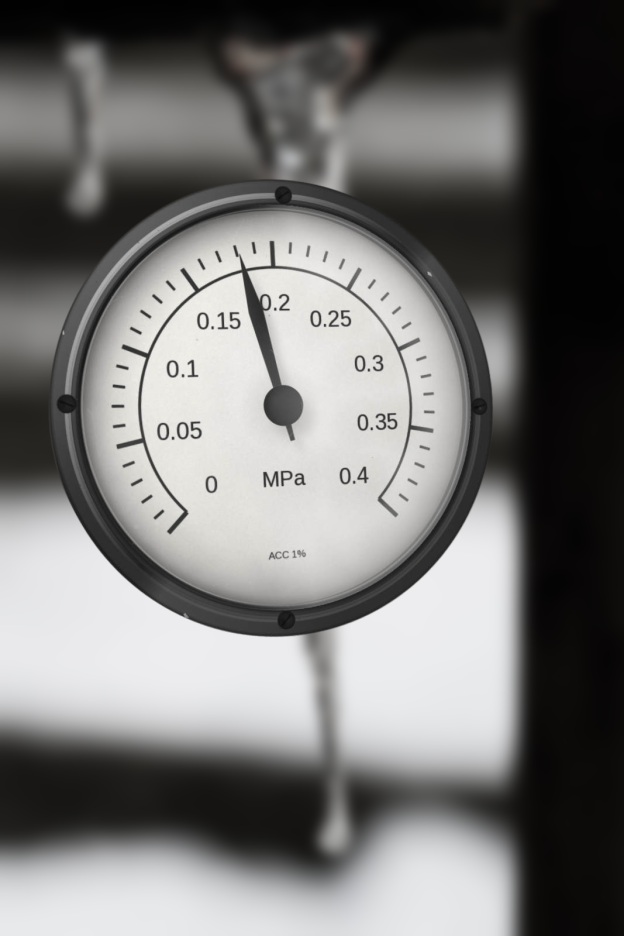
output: 0.18 MPa
